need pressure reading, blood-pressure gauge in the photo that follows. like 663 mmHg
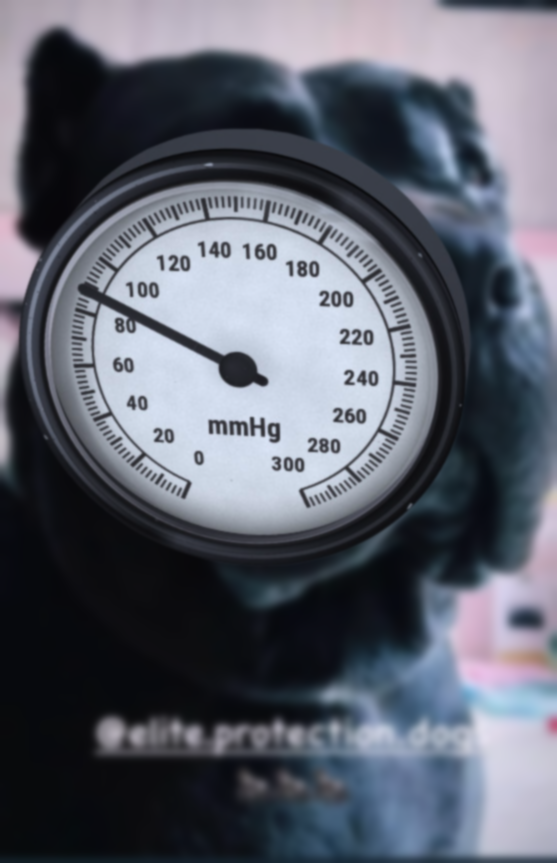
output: 90 mmHg
